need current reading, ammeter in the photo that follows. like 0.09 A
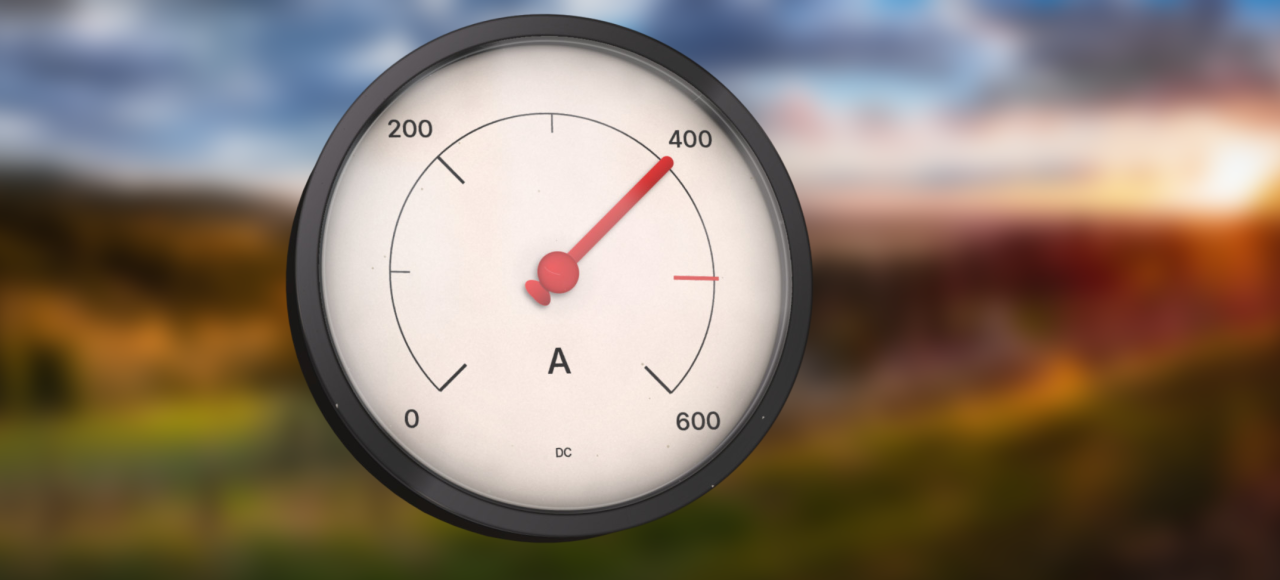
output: 400 A
